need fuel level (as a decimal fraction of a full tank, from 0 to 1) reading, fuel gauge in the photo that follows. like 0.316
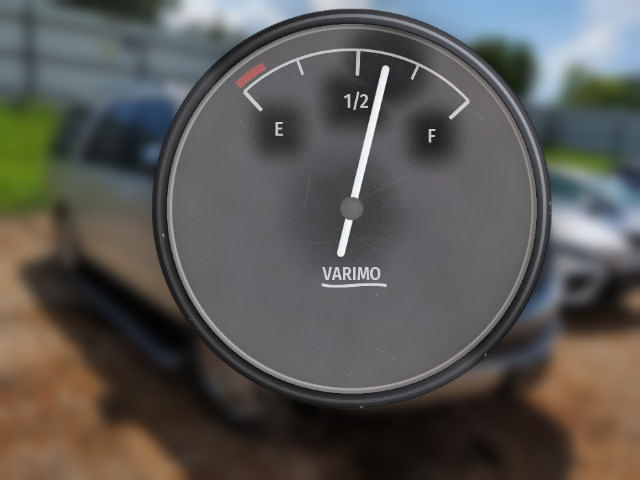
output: 0.625
